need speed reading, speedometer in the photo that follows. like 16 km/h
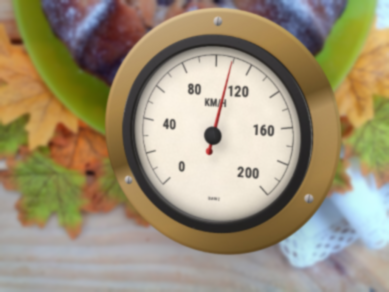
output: 110 km/h
